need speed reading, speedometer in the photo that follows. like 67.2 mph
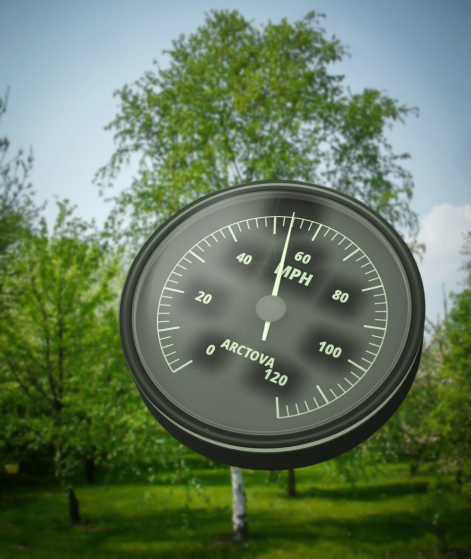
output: 54 mph
